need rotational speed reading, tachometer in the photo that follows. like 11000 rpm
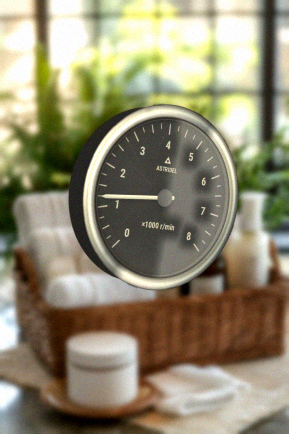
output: 1250 rpm
